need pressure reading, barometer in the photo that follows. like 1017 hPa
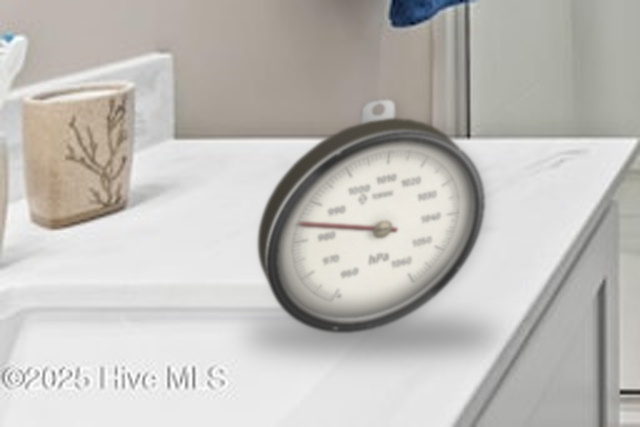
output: 985 hPa
